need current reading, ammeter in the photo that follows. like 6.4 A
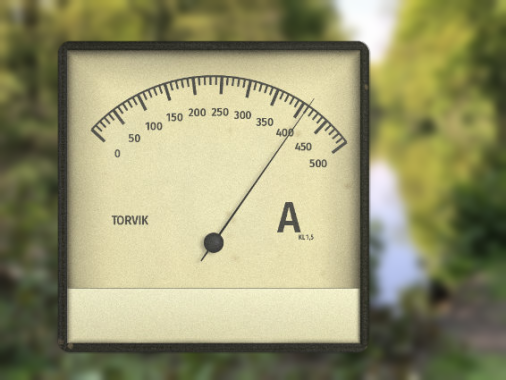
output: 410 A
